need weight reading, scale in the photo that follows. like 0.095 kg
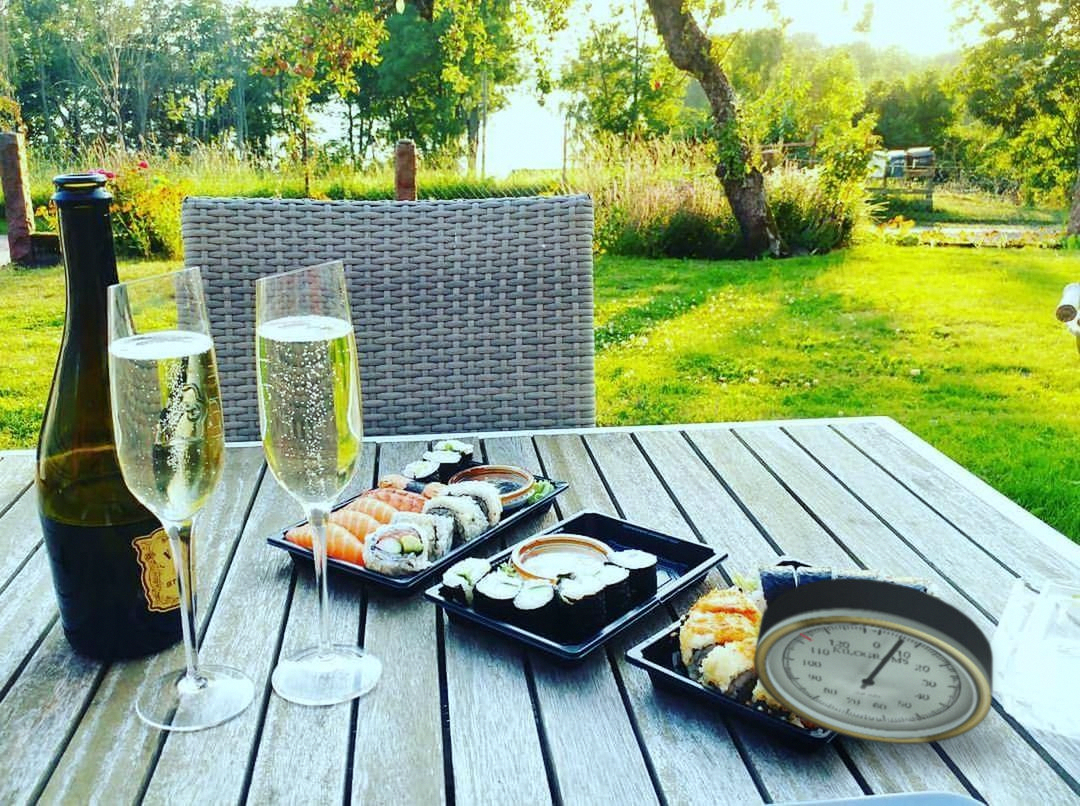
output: 5 kg
